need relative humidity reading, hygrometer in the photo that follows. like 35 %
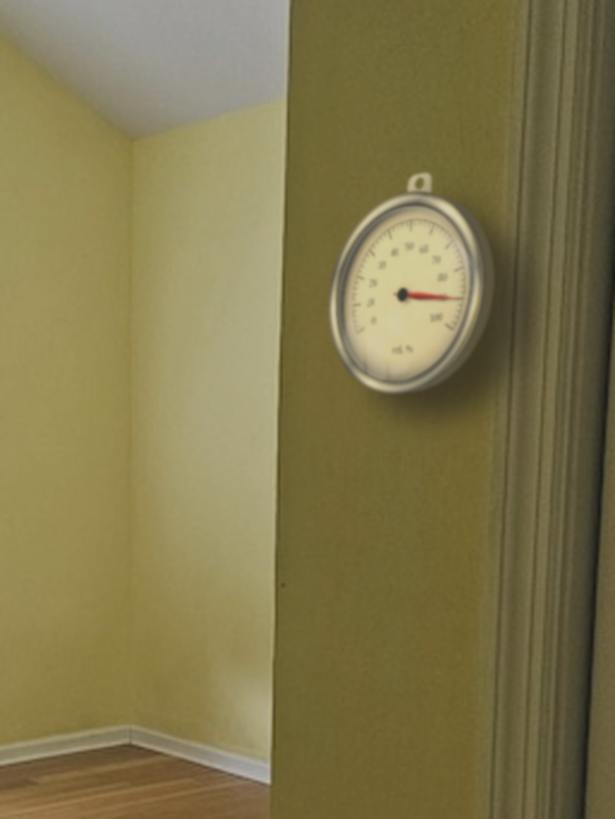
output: 90 %
